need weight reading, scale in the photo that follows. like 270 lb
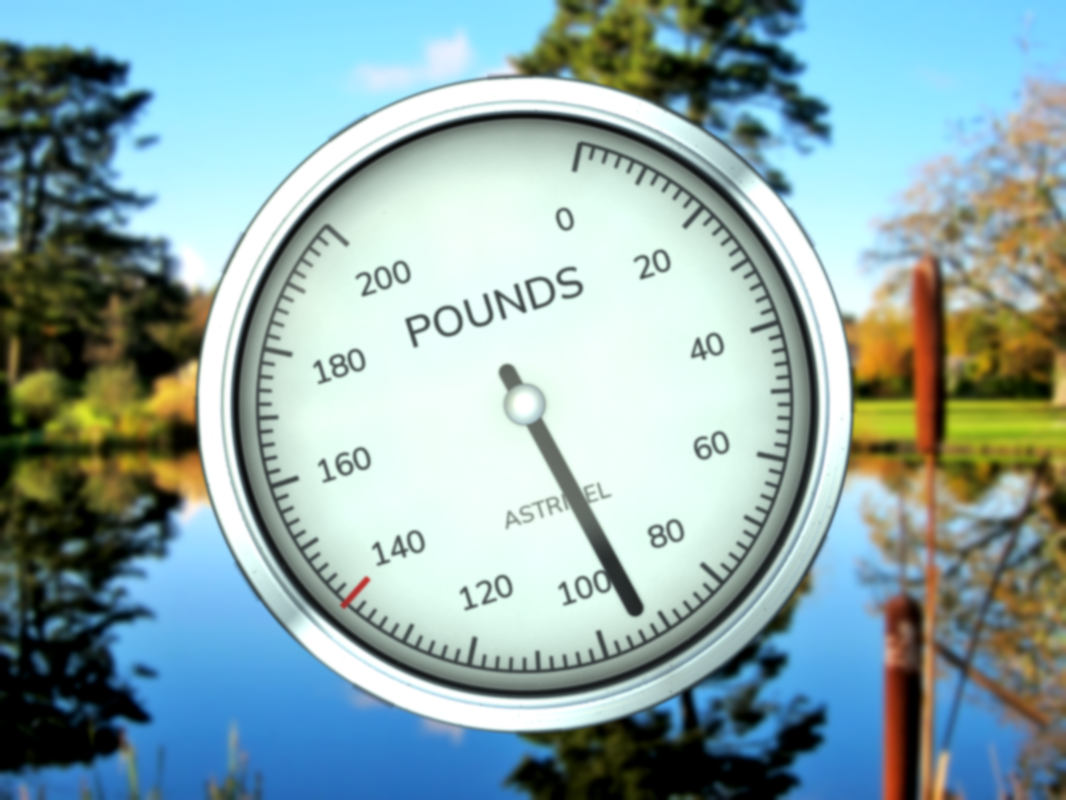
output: 93 lb
